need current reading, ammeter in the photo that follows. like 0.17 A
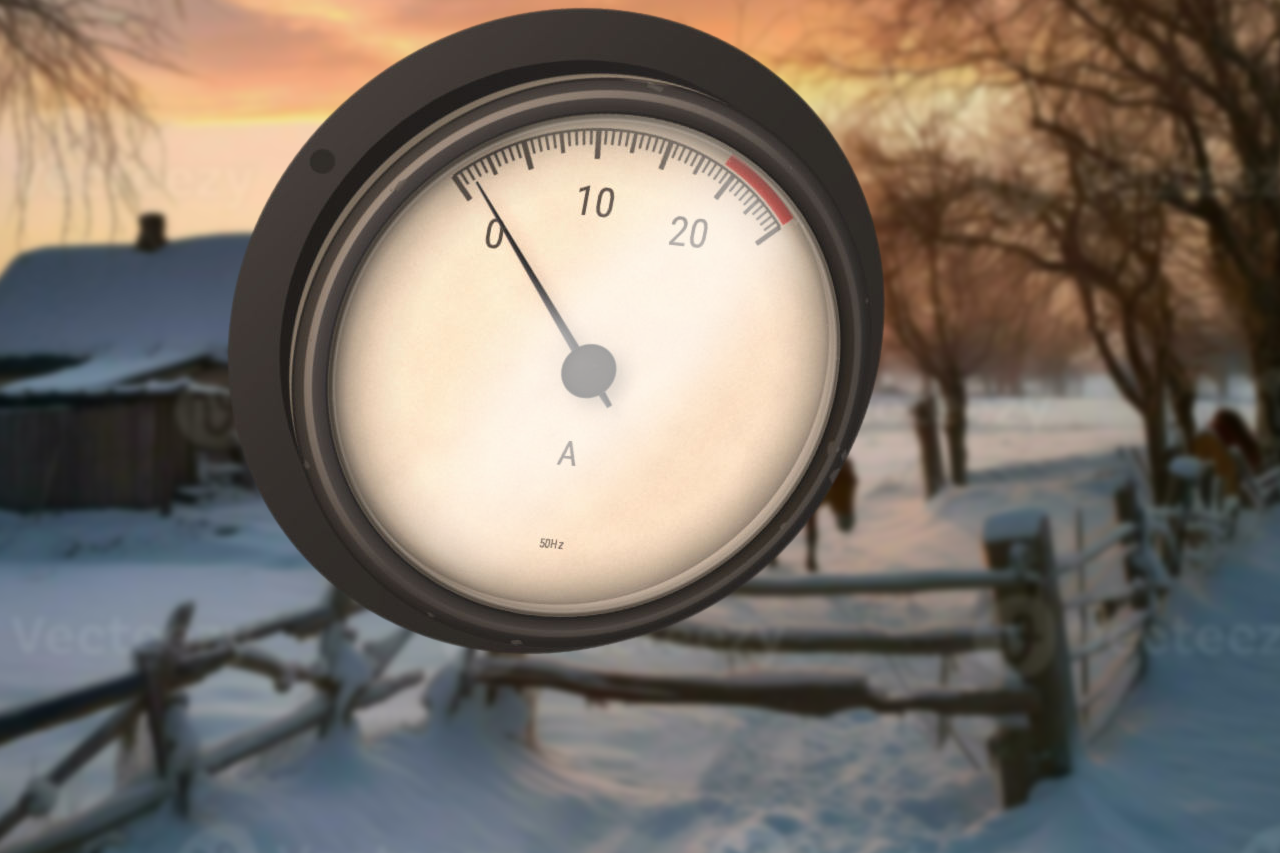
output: 1 A
